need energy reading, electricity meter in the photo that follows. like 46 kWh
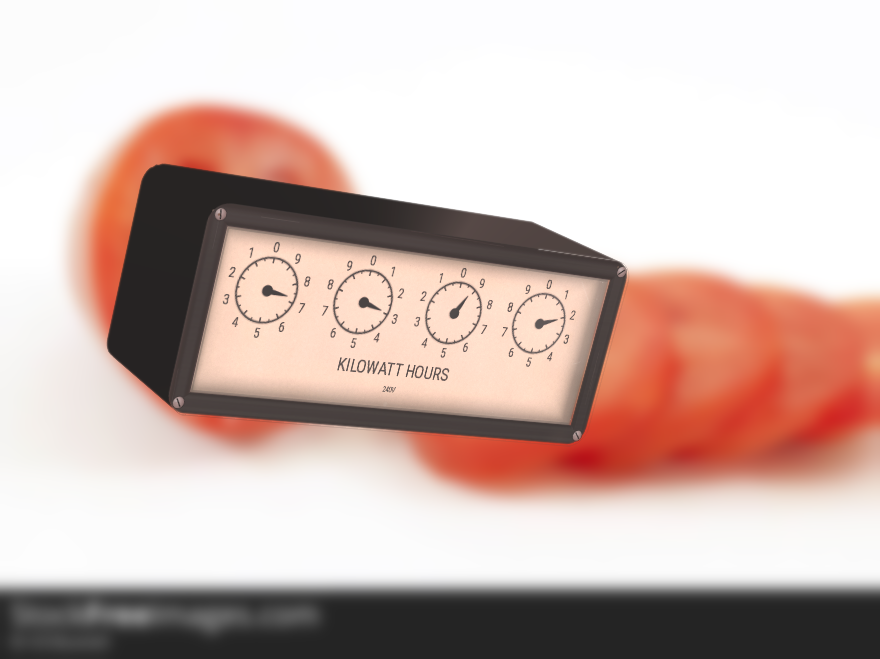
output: 7292 kWh
